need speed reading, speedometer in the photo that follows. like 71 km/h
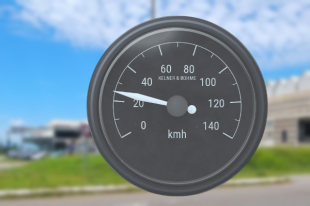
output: 25 km/h
